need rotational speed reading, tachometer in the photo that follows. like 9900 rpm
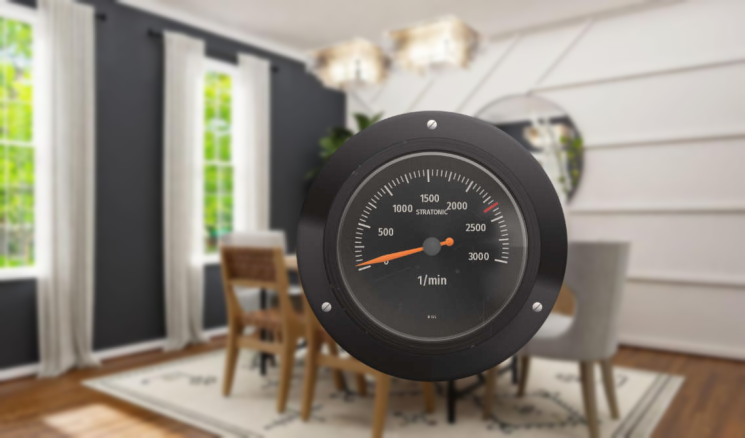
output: 50 rpm
